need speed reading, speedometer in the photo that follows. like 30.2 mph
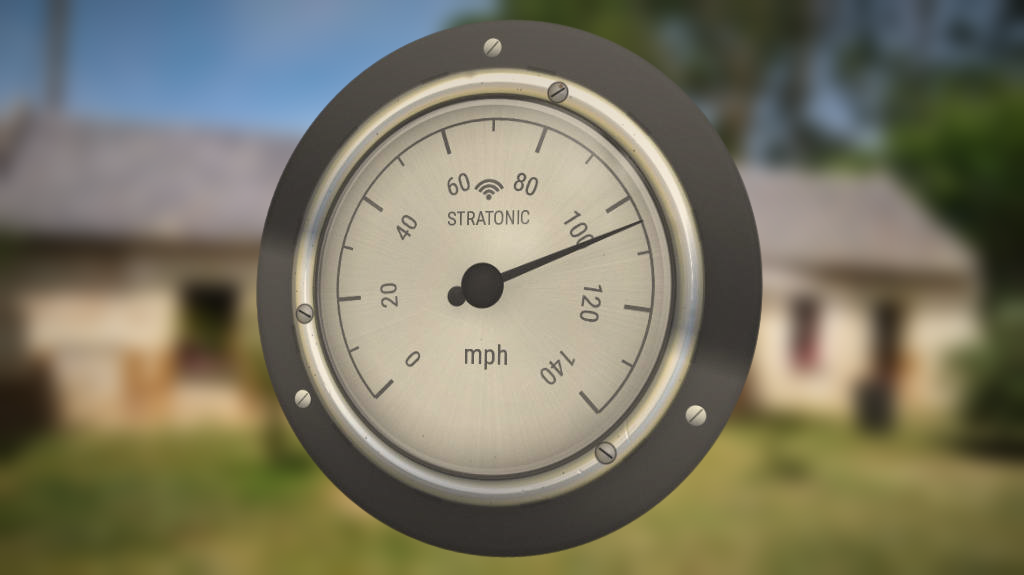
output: 105 mph
